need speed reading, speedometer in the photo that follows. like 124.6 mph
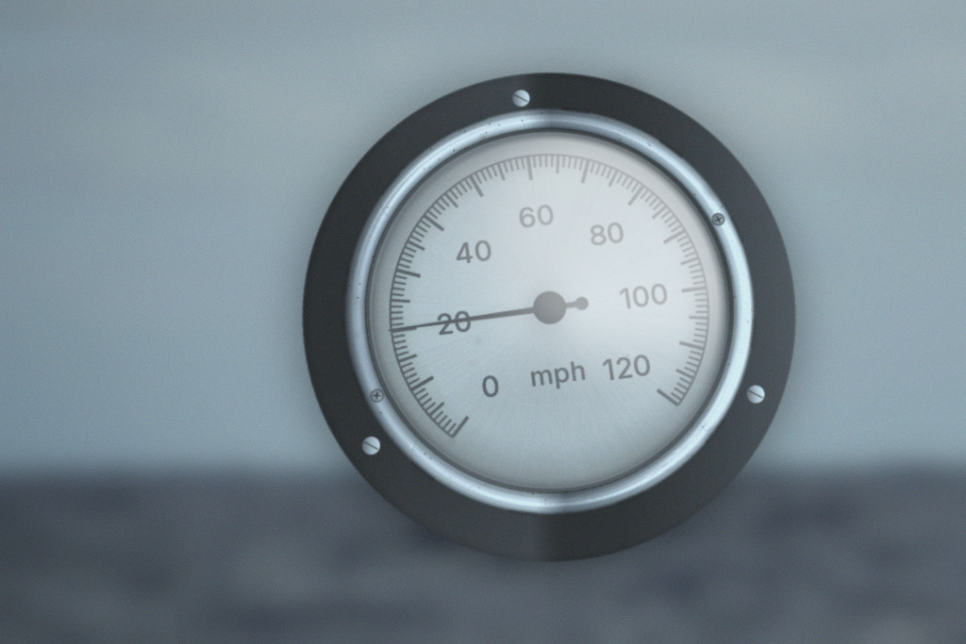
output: 20 mph
